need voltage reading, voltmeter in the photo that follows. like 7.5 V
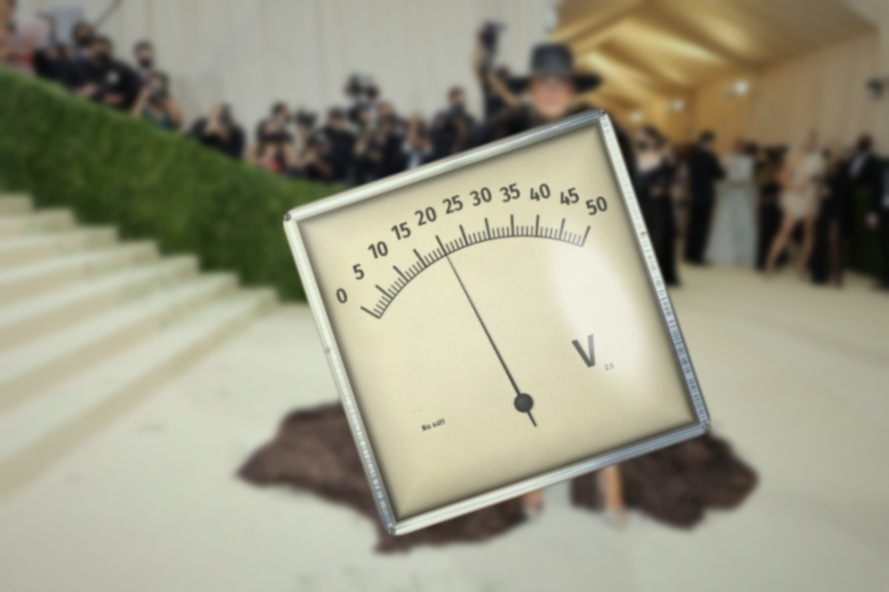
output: 20 V
